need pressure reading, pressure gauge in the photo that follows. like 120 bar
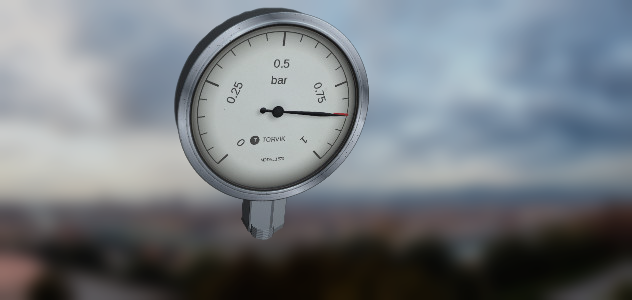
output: 0.85 bar
